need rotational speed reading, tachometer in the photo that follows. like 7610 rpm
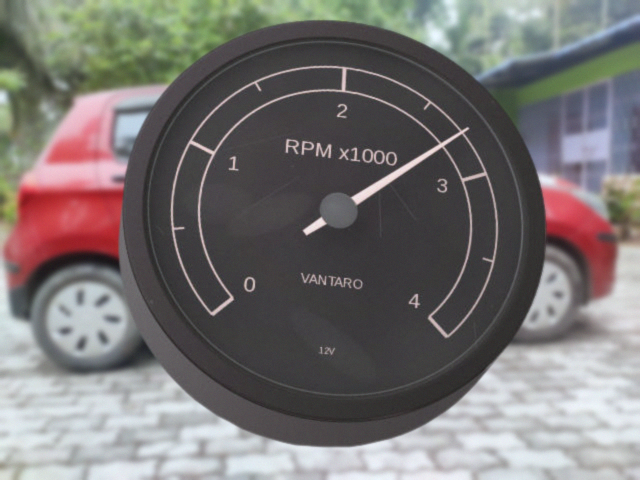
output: 2750 rpm
